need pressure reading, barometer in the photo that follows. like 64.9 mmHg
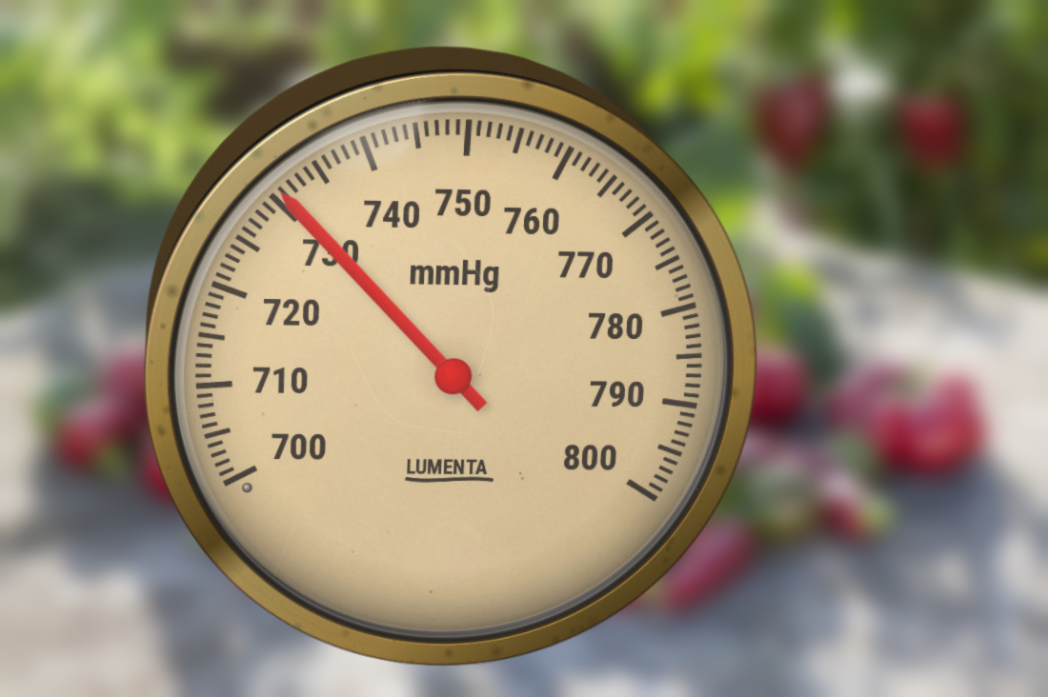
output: 731 mmHg
